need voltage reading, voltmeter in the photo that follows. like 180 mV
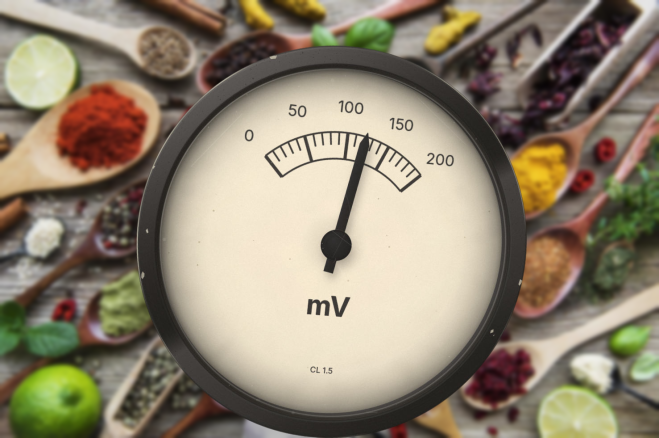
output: 120 mV
